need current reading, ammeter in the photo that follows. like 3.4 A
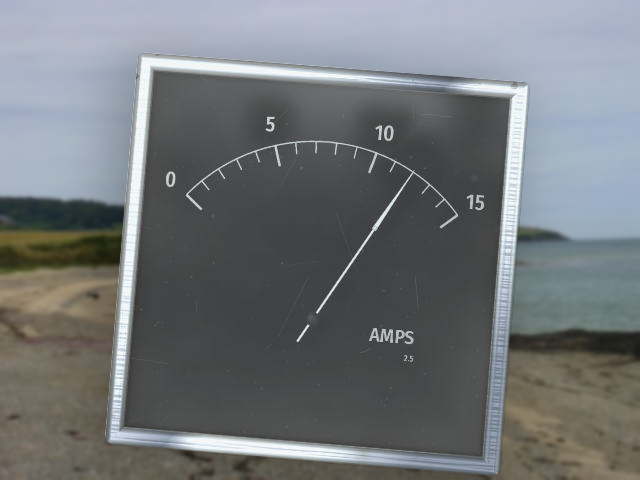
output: 12 A
